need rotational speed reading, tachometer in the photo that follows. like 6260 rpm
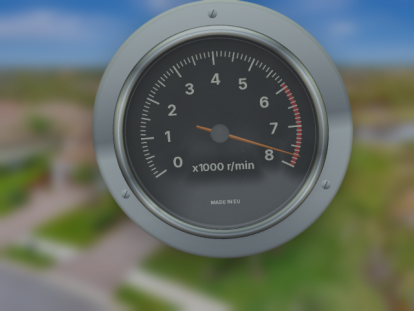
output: 7700 rpm
